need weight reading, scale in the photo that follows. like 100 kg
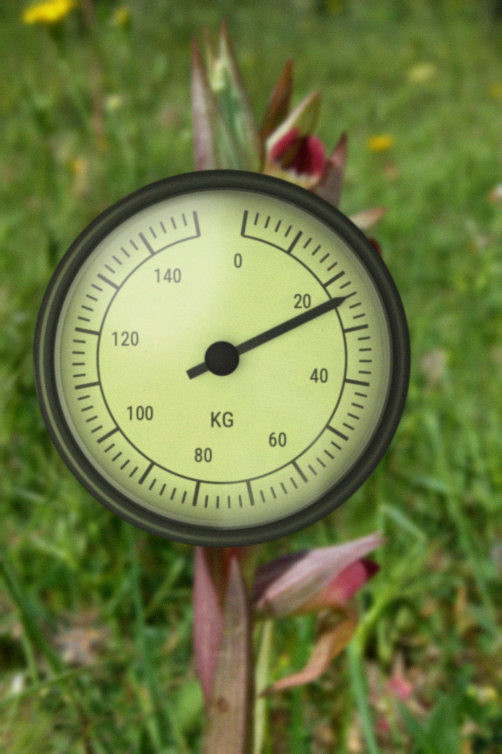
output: 24 kg
